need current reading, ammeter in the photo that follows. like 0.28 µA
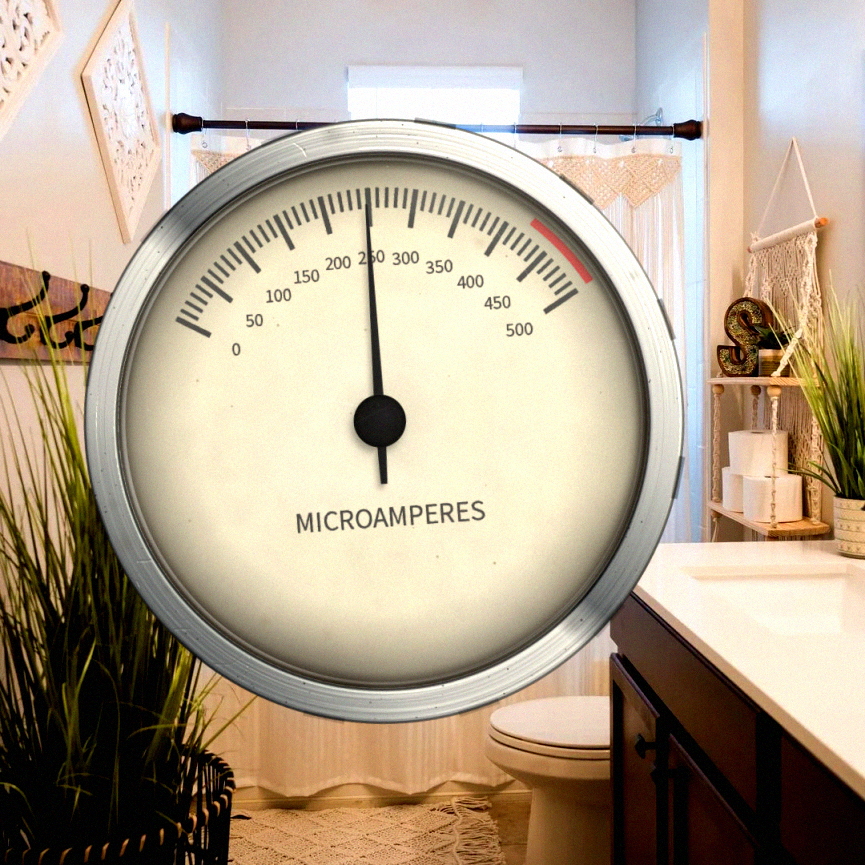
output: 250 µA
